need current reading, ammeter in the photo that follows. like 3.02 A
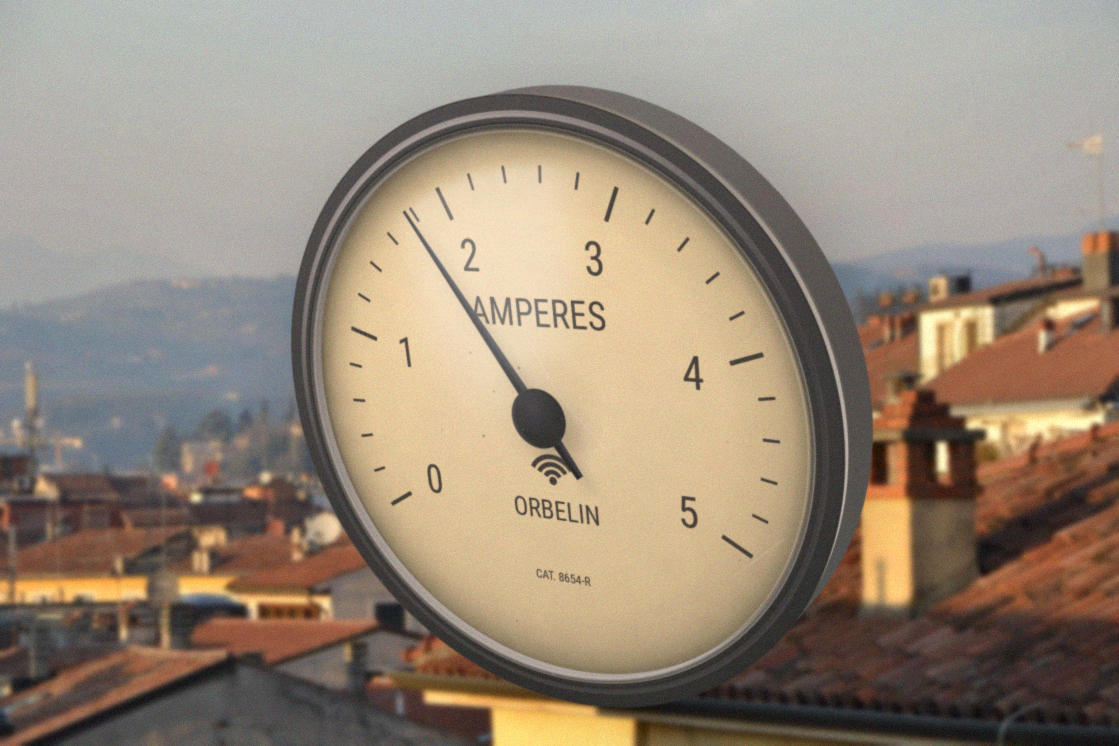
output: 1.8 A
